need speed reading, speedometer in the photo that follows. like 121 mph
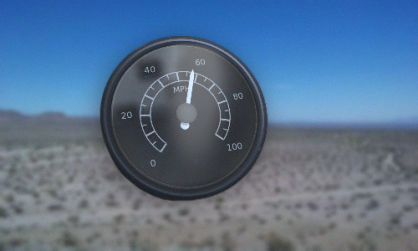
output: 57.5 mph
